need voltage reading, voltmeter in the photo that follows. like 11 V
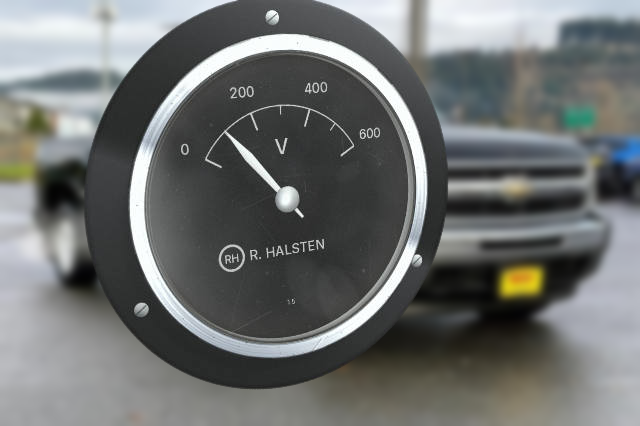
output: 100 V
